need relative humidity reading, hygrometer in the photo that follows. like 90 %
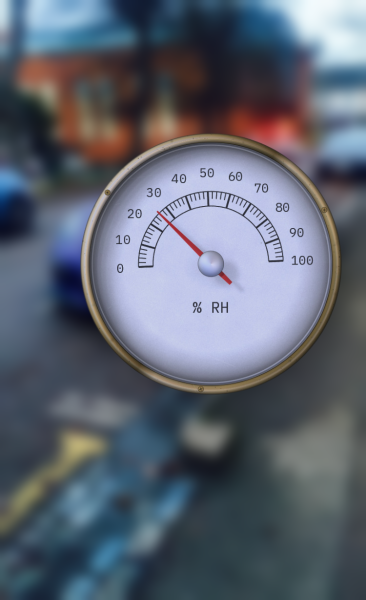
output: 26 %
